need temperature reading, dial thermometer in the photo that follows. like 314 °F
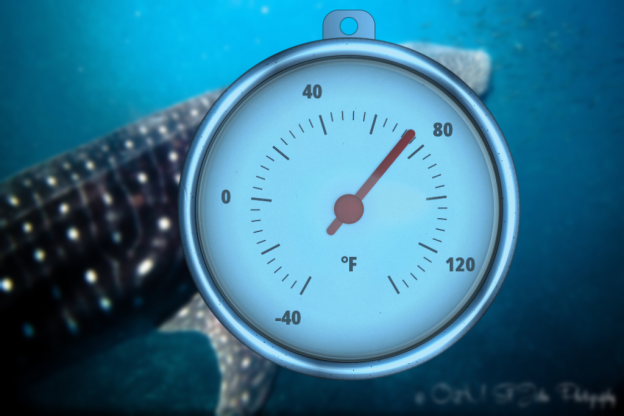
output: 74 °F
